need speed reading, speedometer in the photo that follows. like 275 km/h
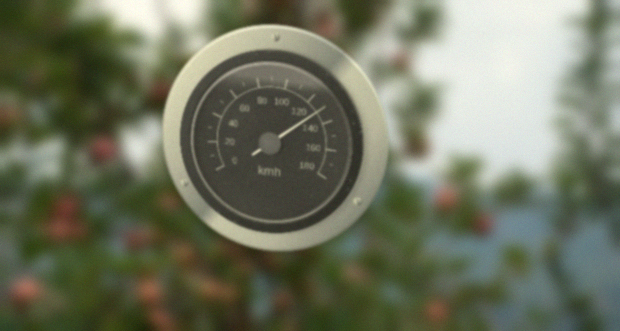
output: 130 km/h
